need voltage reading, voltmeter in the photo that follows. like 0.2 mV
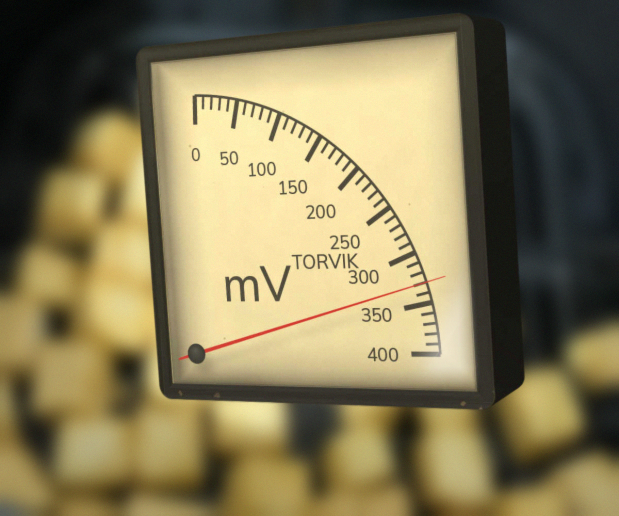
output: 330 mV
